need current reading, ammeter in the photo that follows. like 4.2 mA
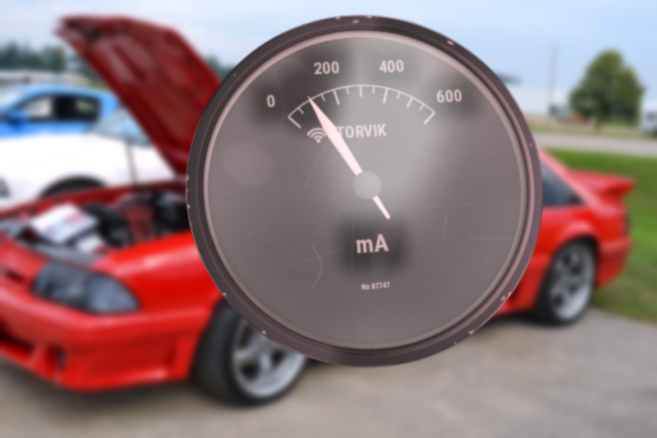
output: 100 mA
